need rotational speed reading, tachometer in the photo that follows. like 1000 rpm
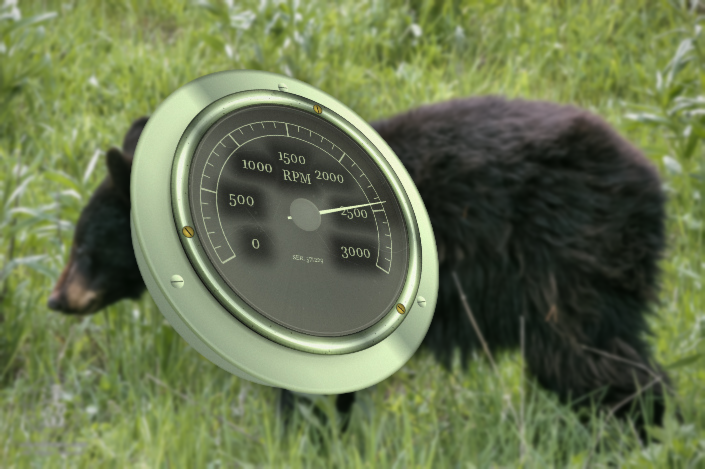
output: 2450 rpm
